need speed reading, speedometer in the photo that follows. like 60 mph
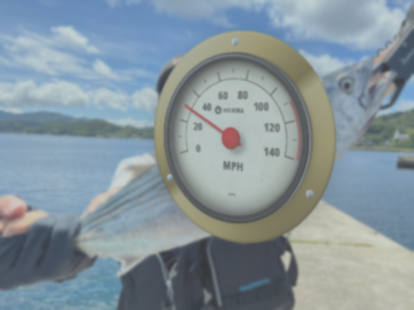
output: 30 mph
